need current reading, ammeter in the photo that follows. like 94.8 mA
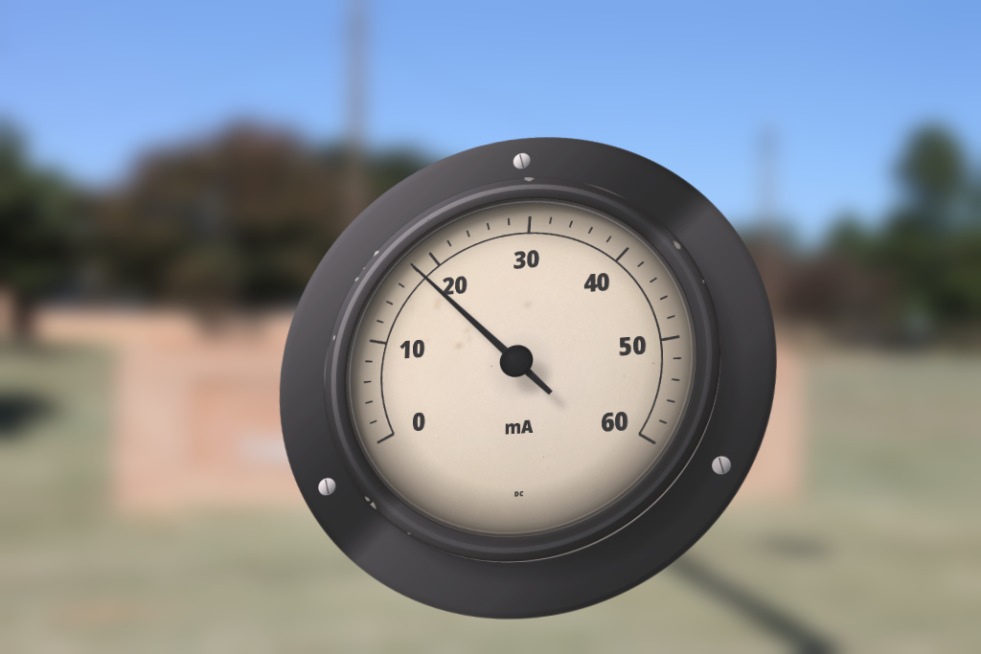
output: 18 mA
